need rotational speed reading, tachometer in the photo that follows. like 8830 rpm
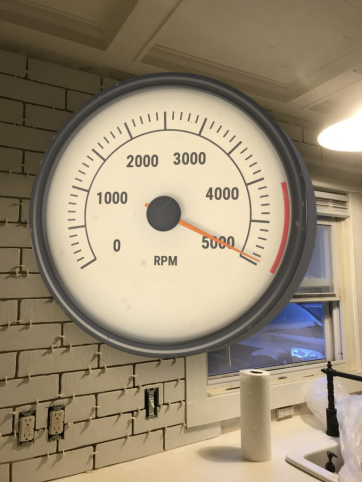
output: 4950 rpm
